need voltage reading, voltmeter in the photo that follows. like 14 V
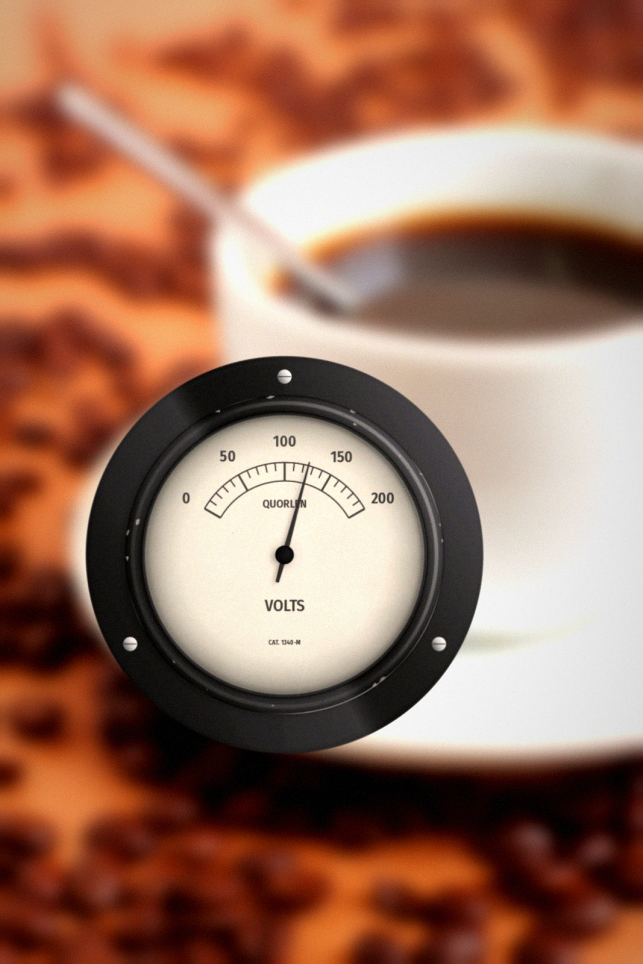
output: 125 V
